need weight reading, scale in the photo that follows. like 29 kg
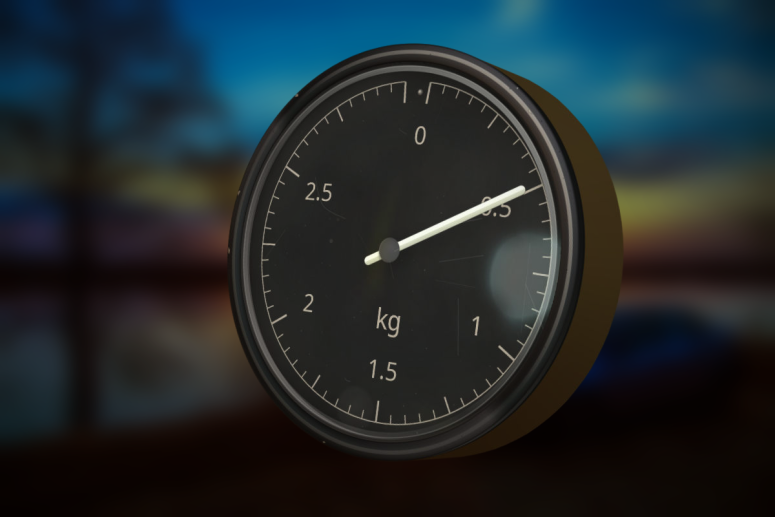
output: 0.5 kg
